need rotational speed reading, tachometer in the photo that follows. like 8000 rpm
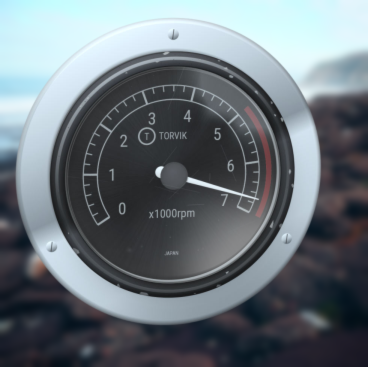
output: 6700 rpm
